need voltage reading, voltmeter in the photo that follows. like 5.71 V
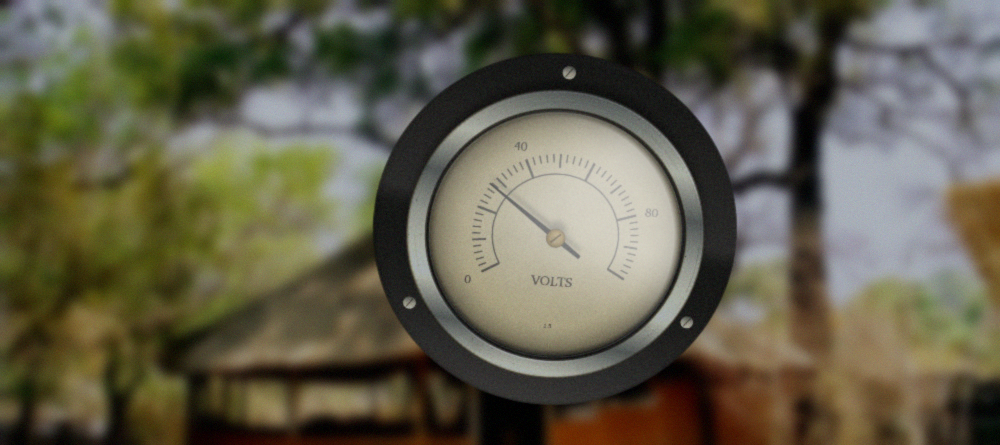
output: 28 V
